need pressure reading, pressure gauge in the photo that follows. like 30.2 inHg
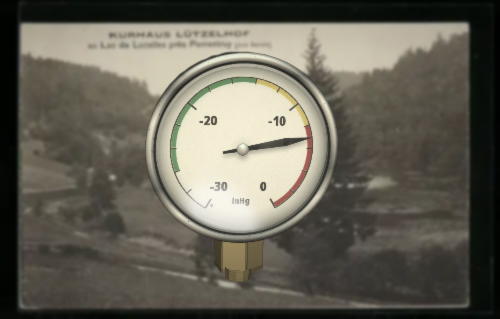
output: -7 inHg
